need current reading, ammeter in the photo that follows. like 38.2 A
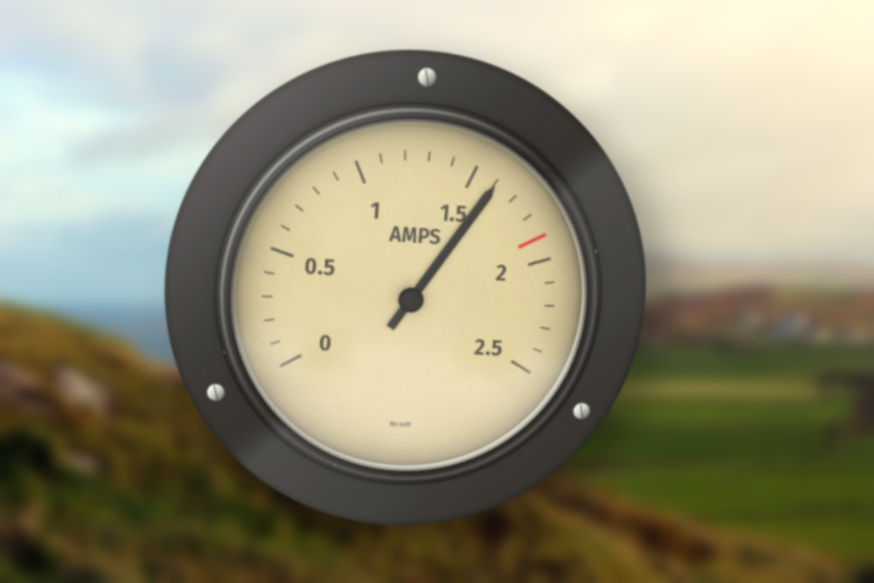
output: 1.6 A
